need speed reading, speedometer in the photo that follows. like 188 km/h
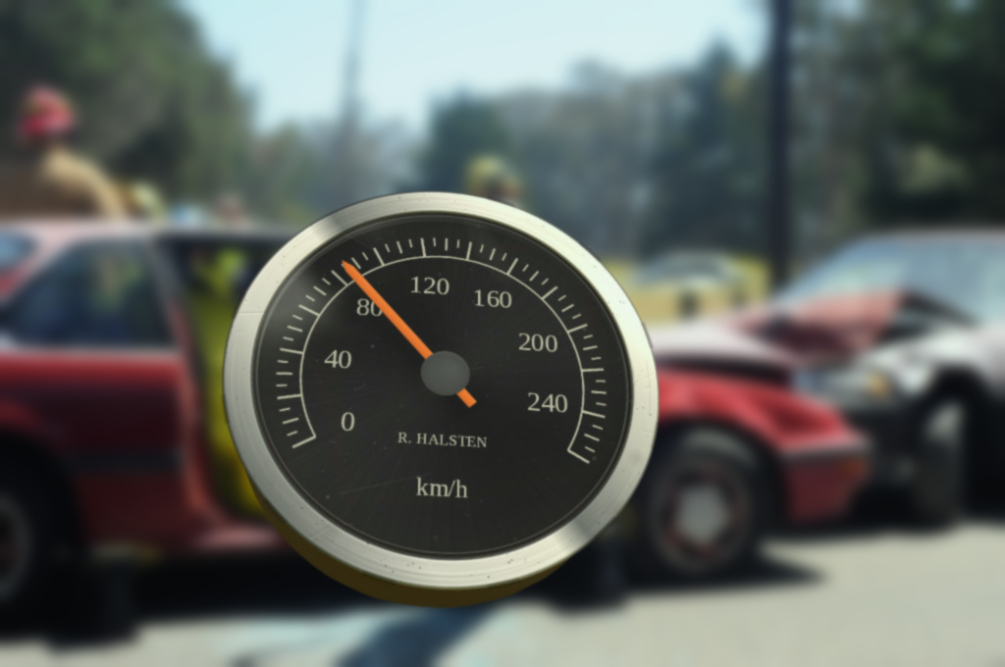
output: 85 km/h
